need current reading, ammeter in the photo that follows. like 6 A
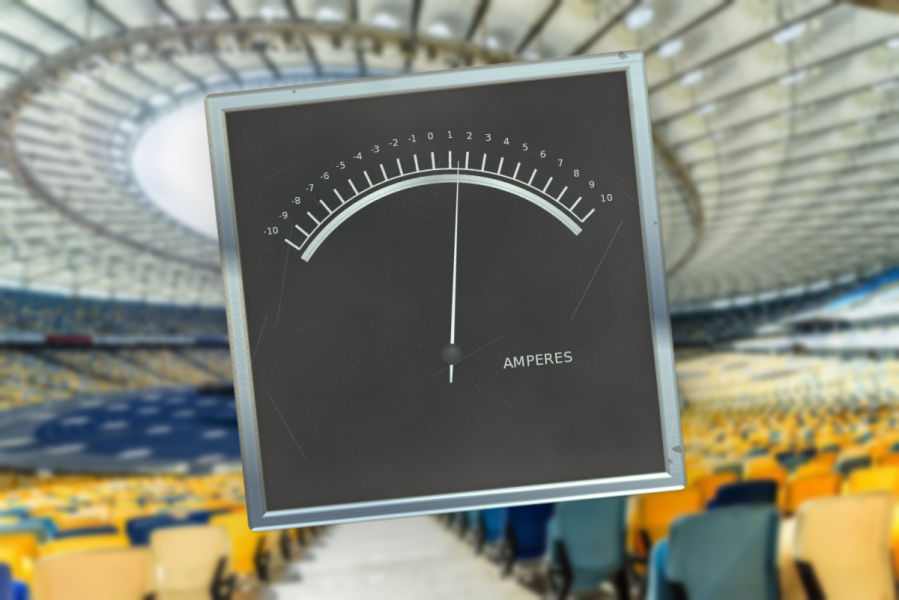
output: 1.5 A
